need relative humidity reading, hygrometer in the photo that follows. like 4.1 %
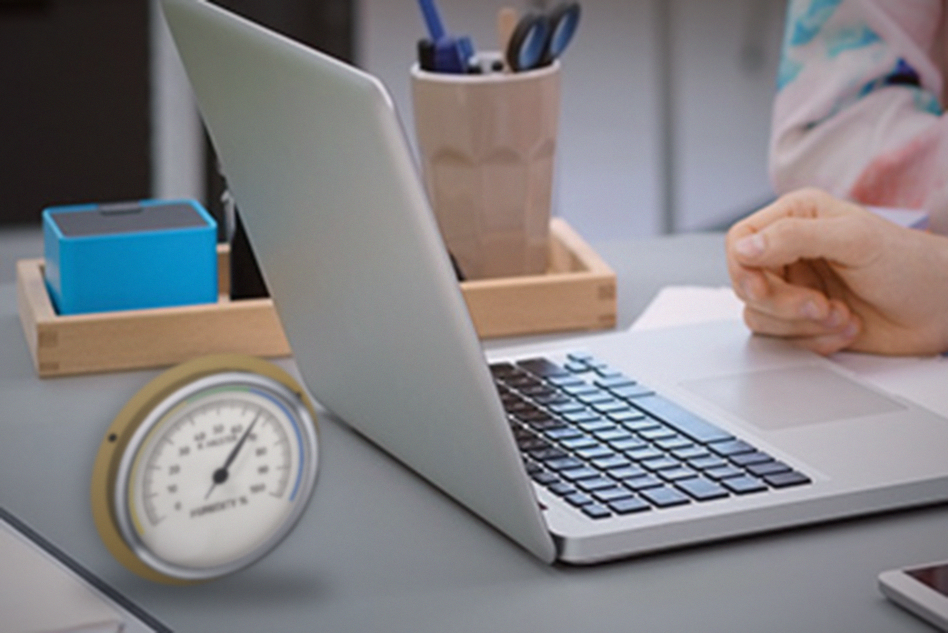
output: 65 %
